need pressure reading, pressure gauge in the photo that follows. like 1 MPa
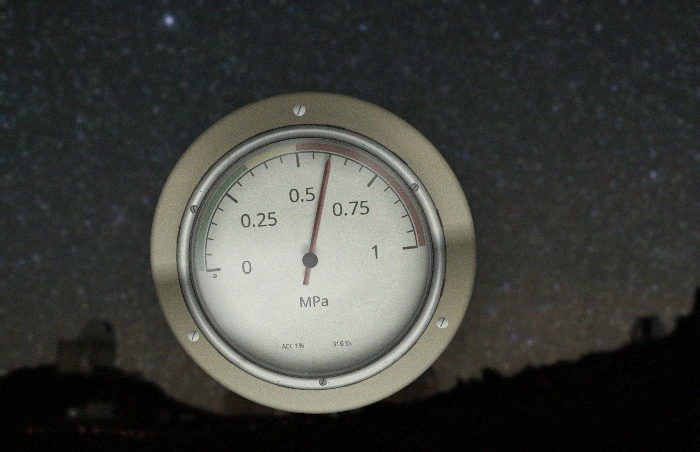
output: 0.6 MPa
